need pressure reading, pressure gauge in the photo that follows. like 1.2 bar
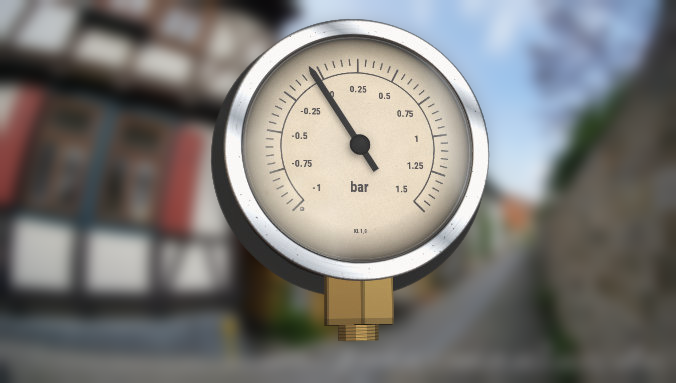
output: -0.05 bar
